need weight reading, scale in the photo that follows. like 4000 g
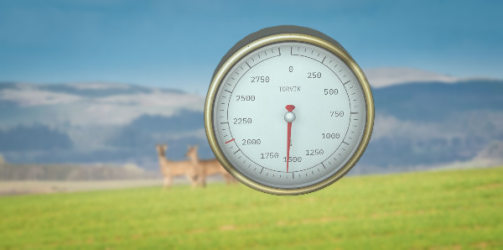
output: 1550 g
